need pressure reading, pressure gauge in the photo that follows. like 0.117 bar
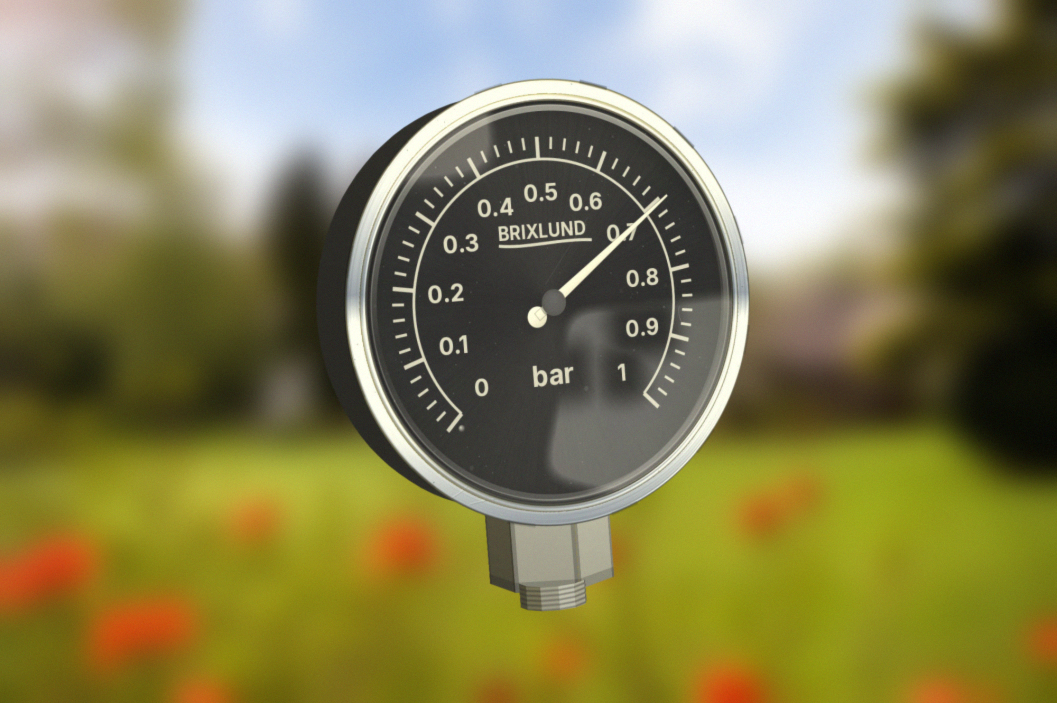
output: 0.7 bar
